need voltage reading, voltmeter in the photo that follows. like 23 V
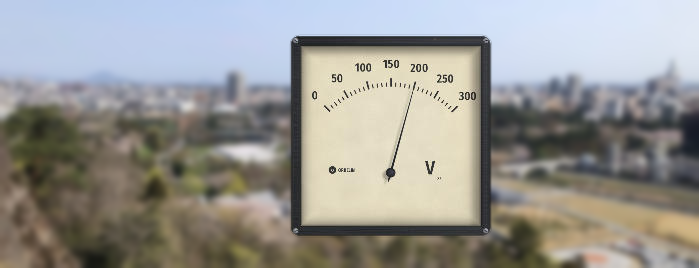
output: 200 V
